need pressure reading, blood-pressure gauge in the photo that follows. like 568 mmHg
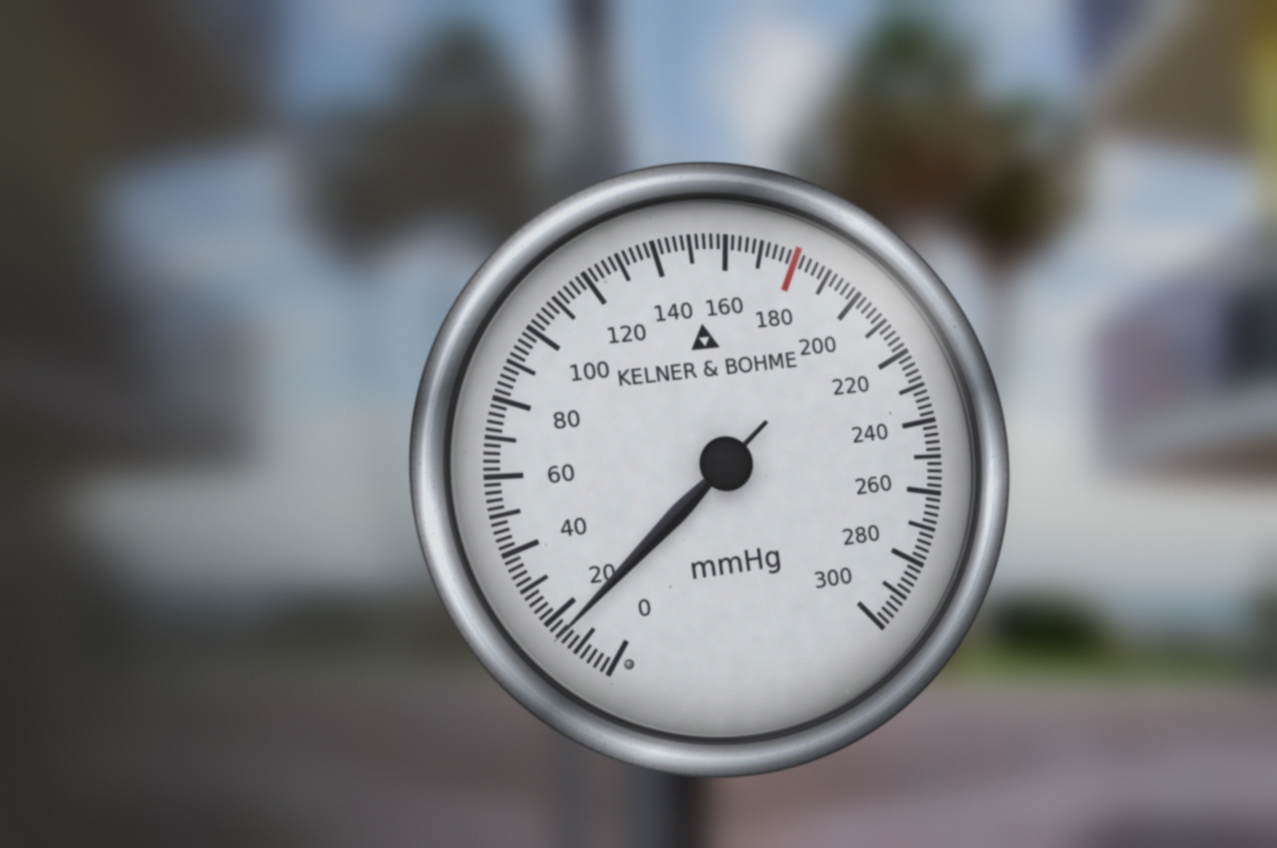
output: 16 mmHg
